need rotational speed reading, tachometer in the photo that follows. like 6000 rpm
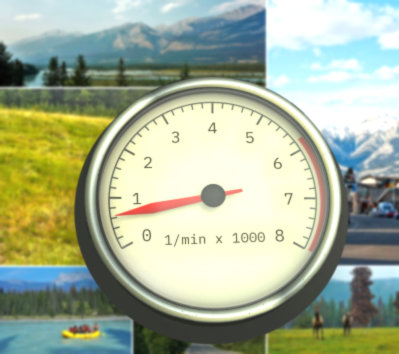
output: 600 rpm
